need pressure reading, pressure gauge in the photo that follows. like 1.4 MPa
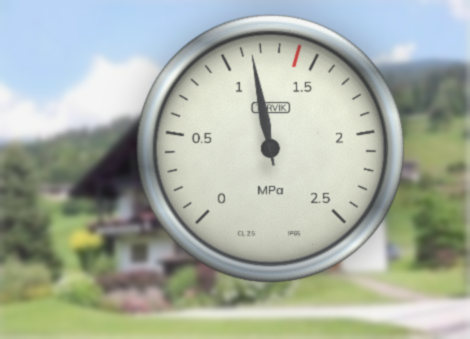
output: 1.15 MPa
